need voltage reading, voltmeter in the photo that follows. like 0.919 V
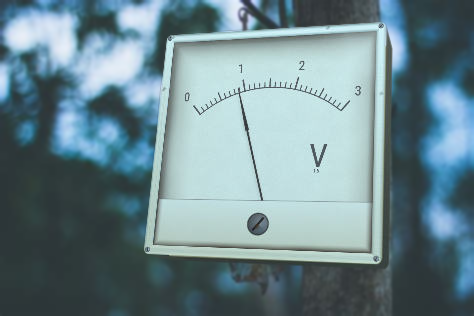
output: 0.9 V
